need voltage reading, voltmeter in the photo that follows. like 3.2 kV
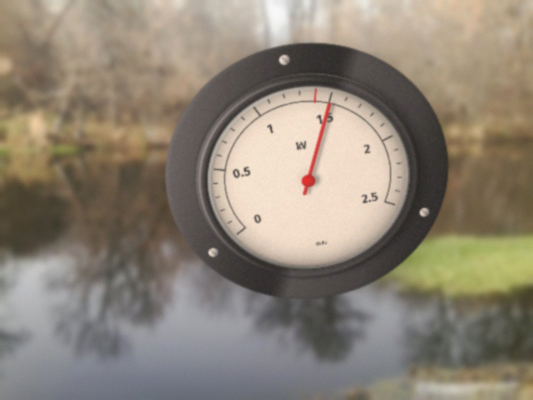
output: 1.5 kV
